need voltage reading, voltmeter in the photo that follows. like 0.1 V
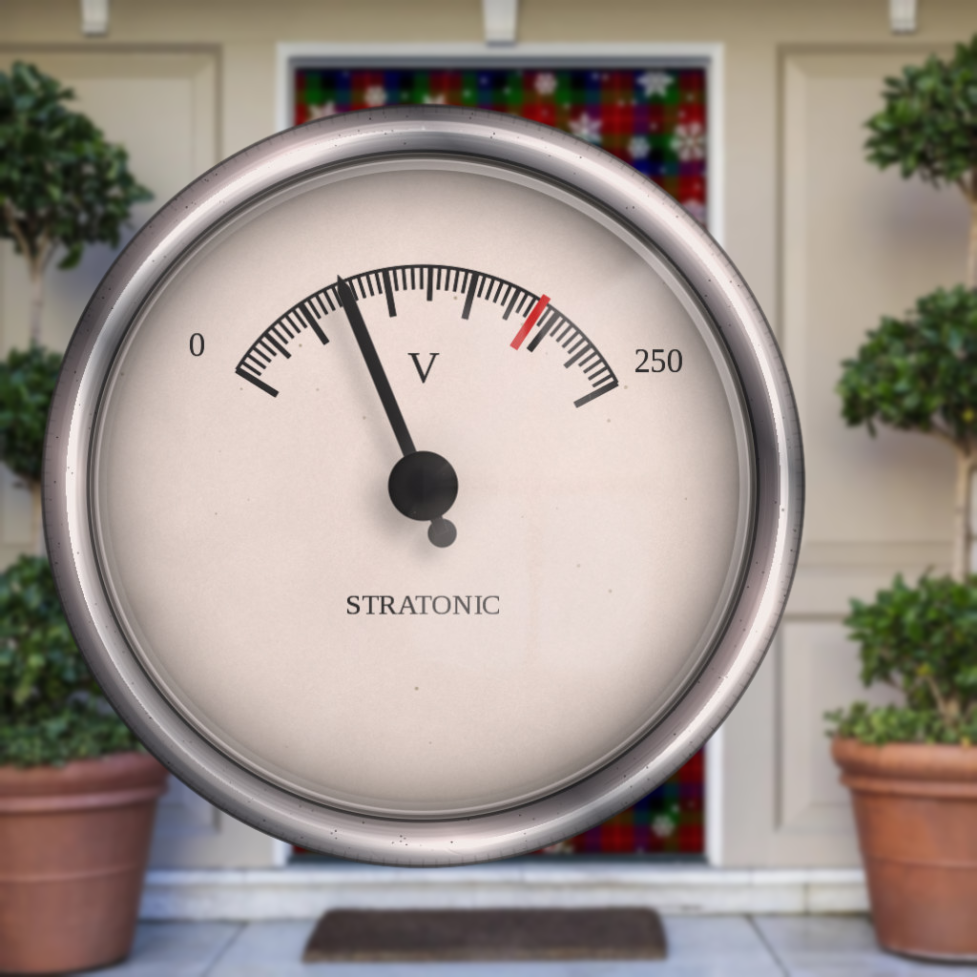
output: 75 V
